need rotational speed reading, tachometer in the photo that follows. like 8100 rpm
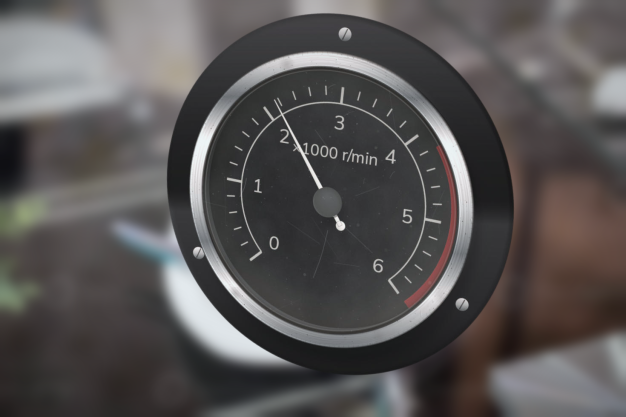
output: 2200 rpm
